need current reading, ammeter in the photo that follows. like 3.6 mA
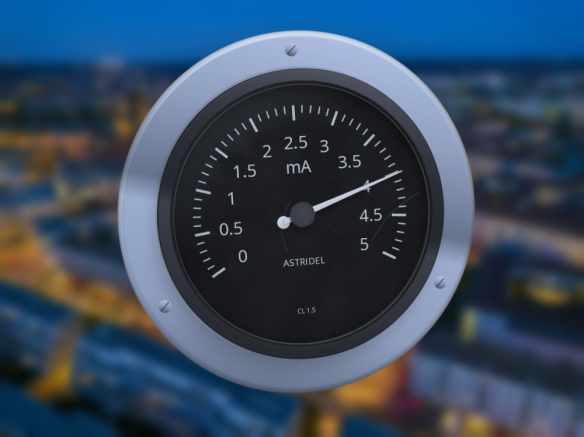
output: 4 mA
